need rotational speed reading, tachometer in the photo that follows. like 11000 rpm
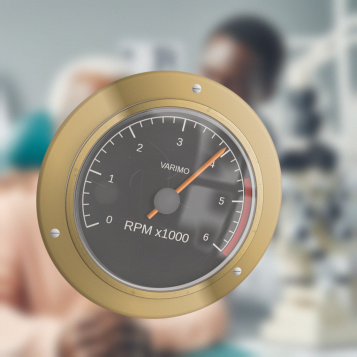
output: 3900 rpm
